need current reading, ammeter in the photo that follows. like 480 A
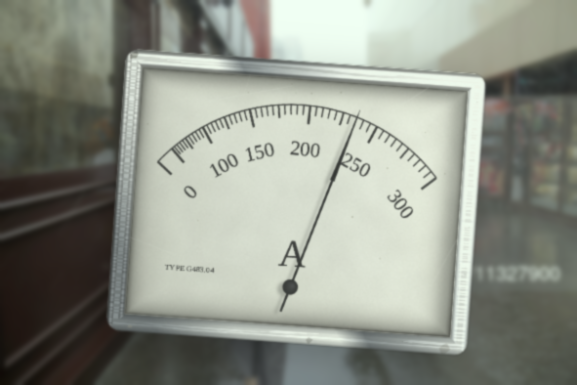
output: 235 A
